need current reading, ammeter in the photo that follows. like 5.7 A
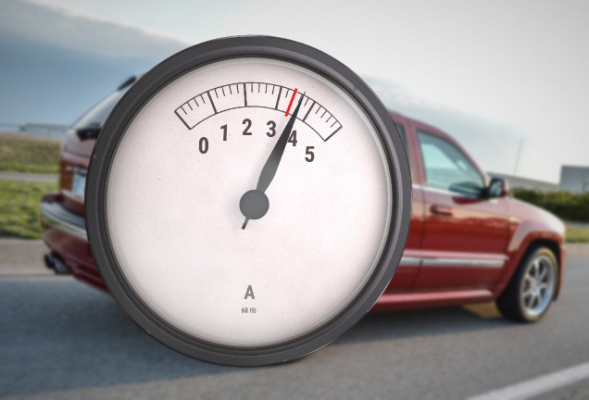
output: 3.6 A
